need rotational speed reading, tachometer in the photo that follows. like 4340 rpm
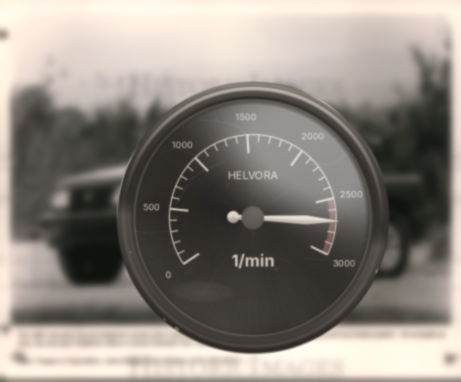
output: 2700 rpm
